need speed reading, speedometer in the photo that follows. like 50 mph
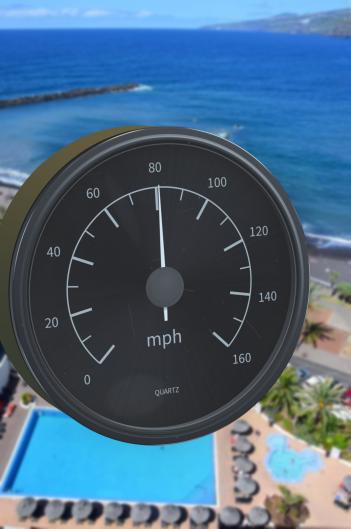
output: 80 mph
